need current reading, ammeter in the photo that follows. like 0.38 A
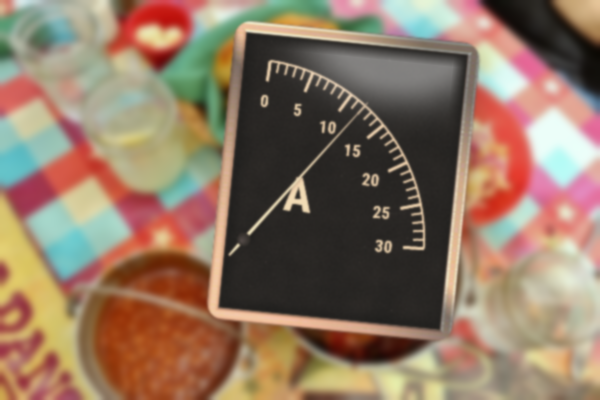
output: 12 A
